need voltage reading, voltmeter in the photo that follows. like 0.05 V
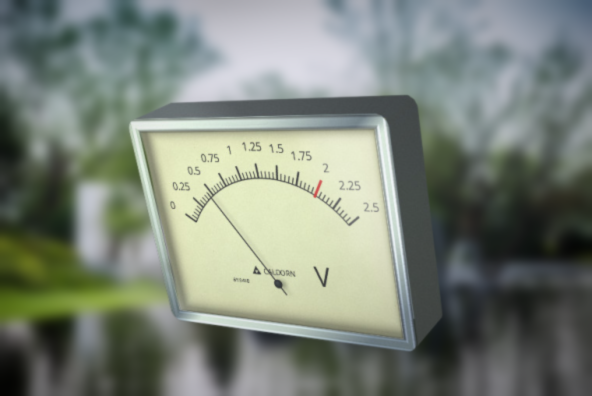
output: 0.5 V
